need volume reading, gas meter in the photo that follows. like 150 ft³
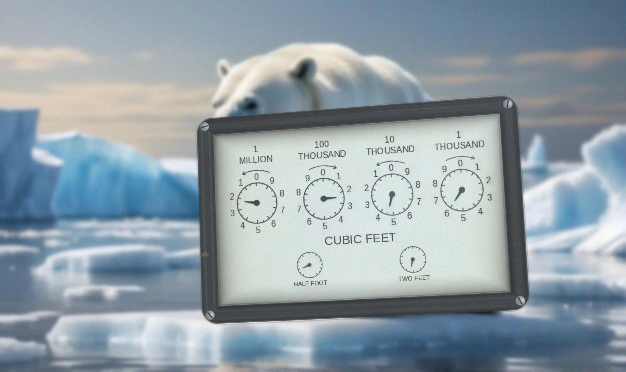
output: 224600 ft³
